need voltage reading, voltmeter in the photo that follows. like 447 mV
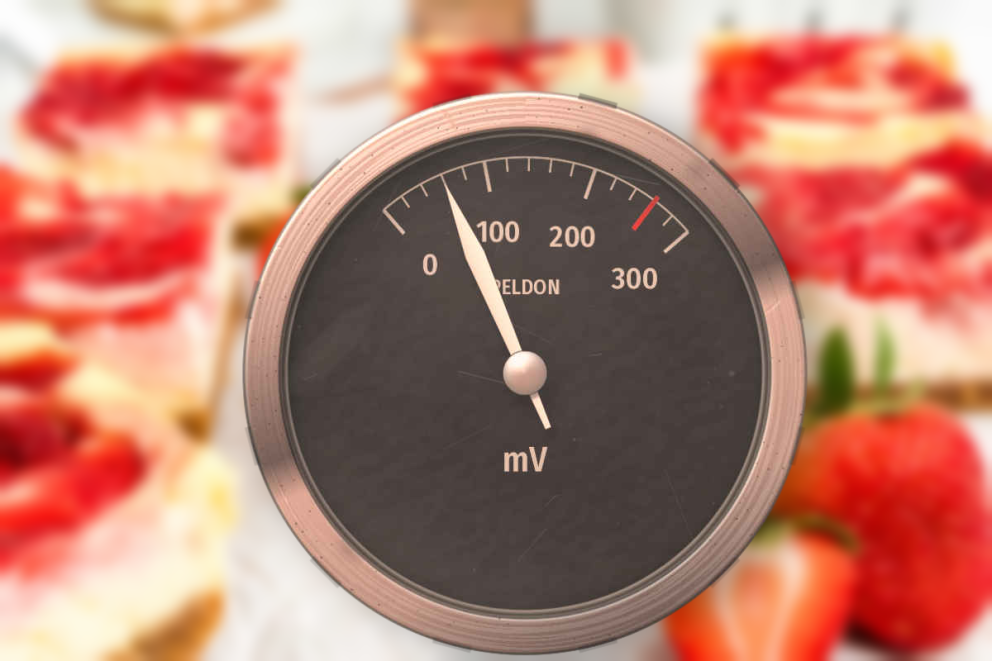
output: 60 mV
